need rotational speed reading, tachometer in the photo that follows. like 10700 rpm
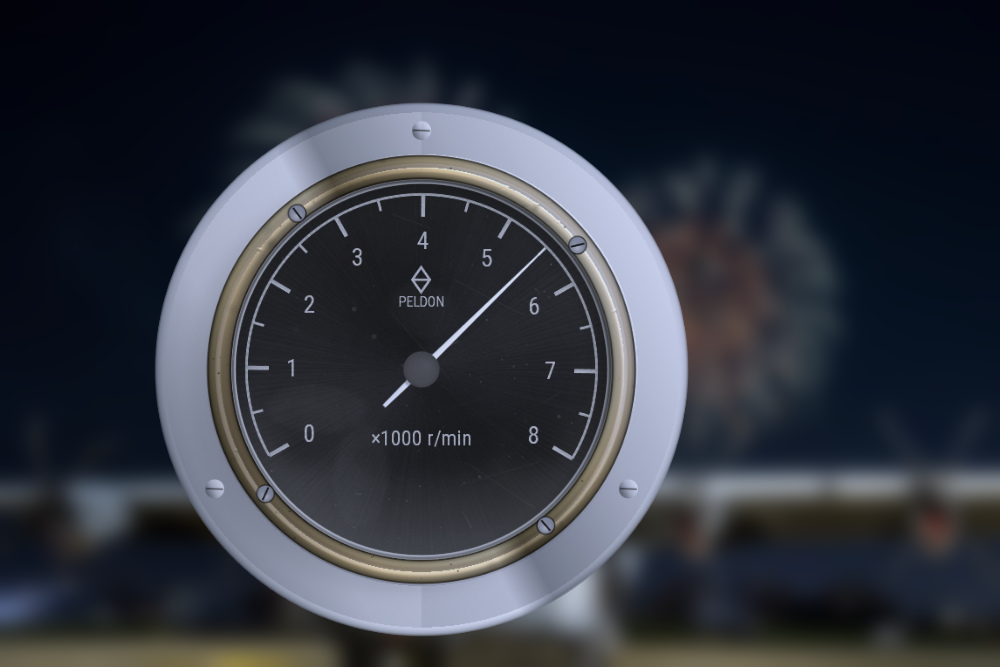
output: 5500 rpm
